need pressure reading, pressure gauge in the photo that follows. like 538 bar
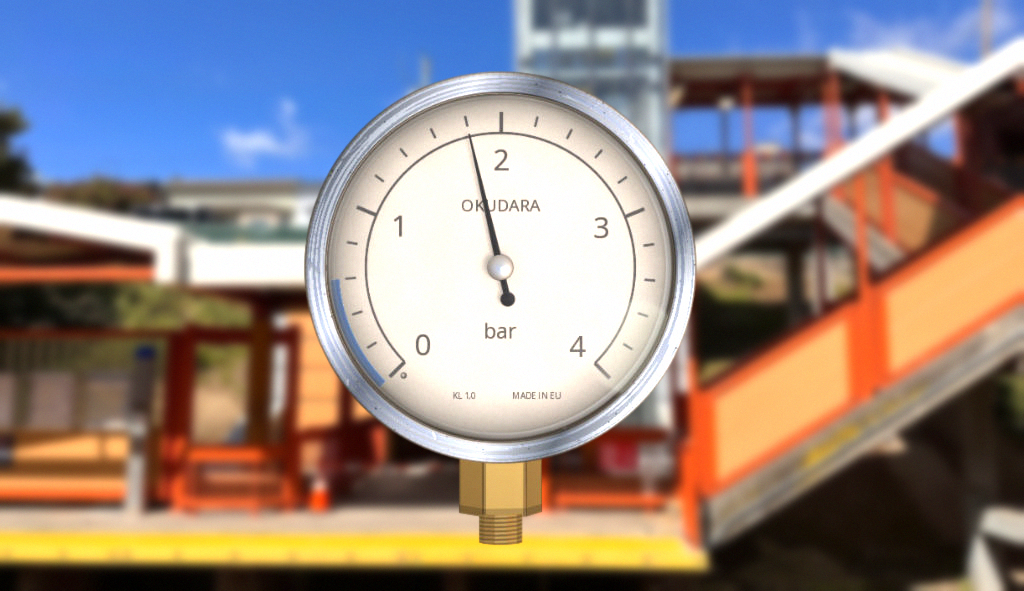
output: 1.8 bar
